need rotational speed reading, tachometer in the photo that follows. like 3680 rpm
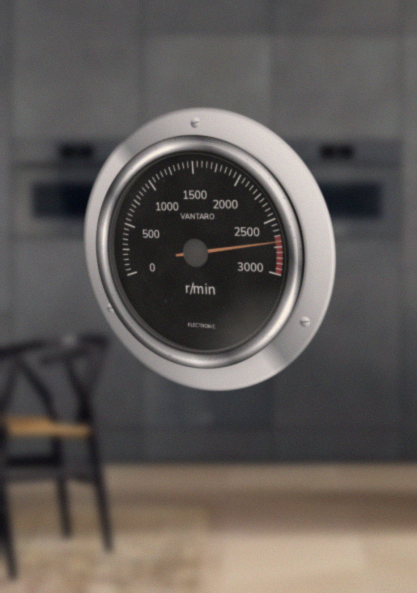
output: 2700 rpm
